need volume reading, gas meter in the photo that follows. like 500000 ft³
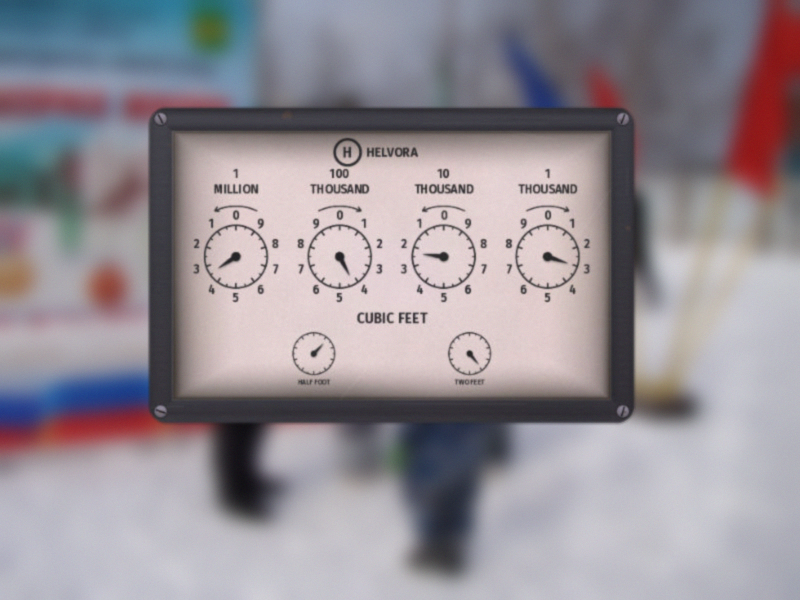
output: 342300 ft³
